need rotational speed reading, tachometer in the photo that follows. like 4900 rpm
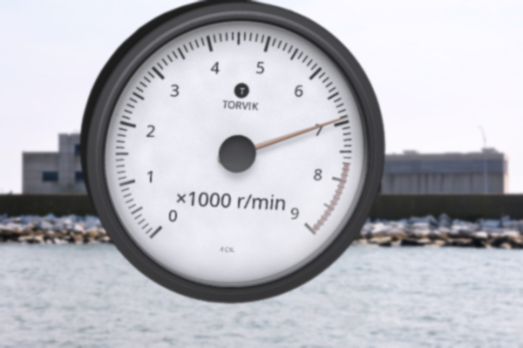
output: 6900 rpm
